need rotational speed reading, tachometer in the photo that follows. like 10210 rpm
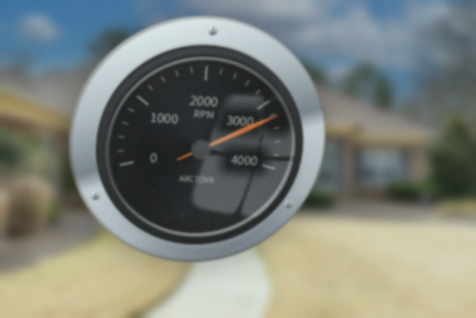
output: 3200 rpm
